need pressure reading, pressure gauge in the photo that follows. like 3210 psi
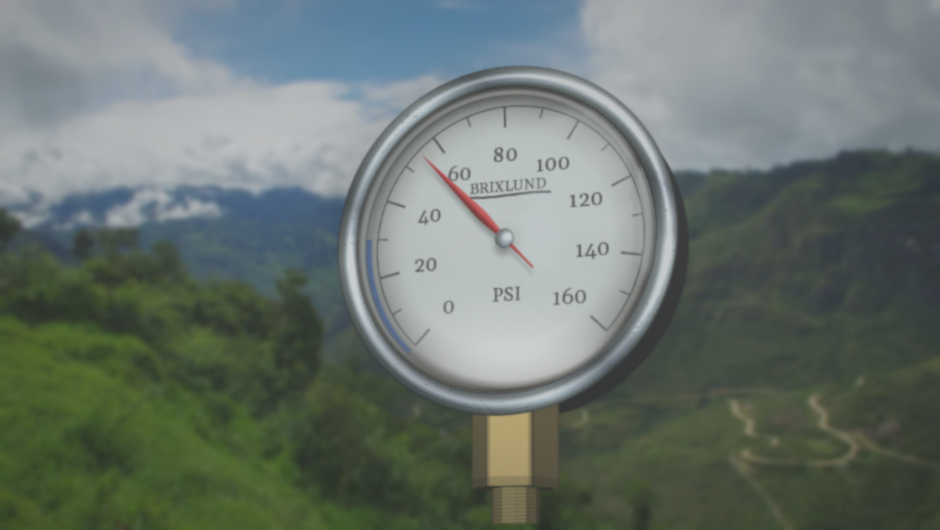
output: 55 psi
